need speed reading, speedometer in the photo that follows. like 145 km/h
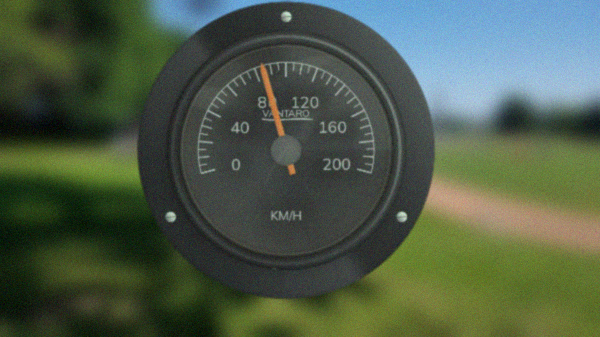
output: 85 km/h
